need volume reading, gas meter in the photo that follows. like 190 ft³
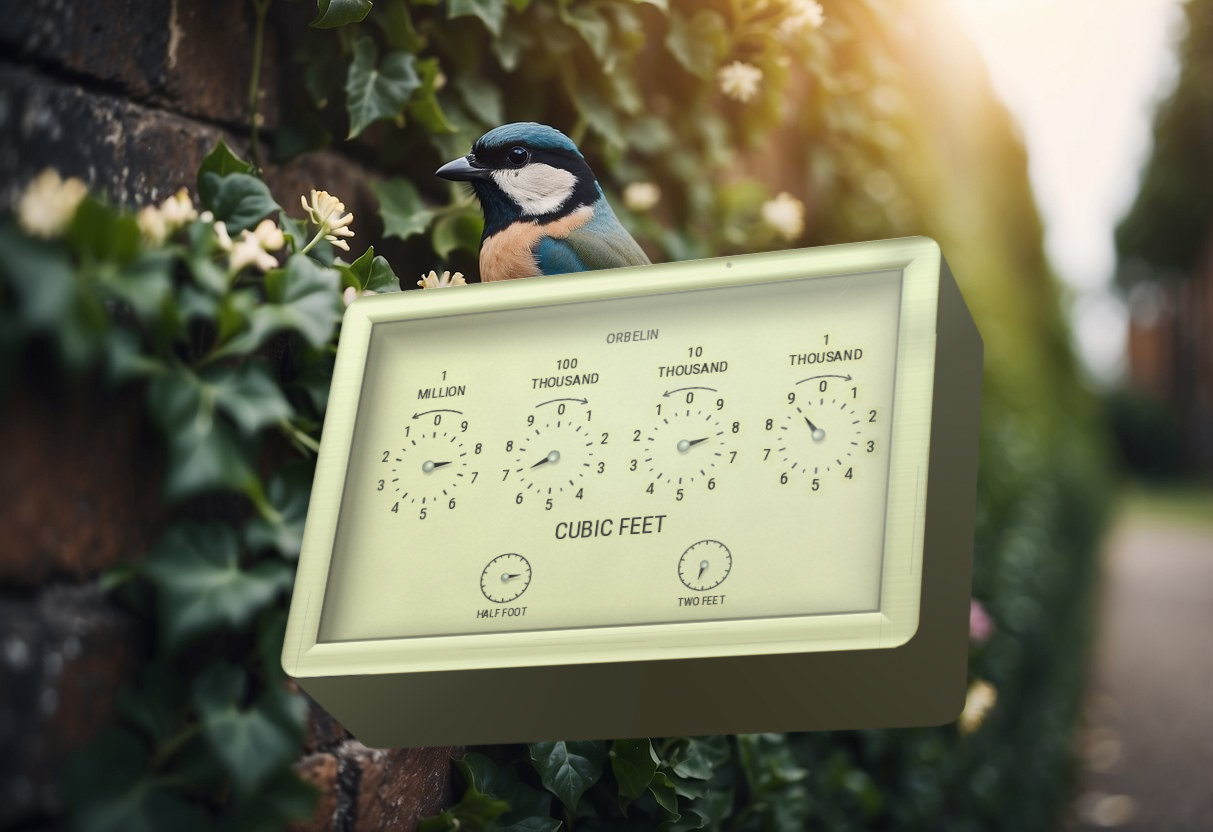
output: 767900 ft³
